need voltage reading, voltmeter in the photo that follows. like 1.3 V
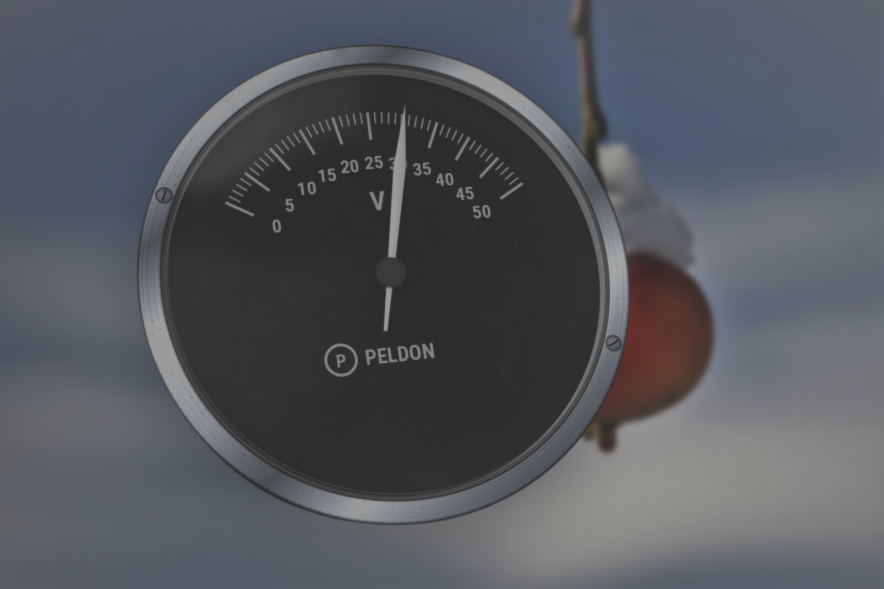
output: 30 V
